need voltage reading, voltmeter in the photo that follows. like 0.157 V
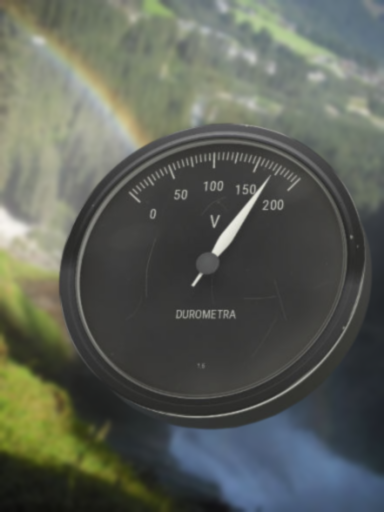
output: 175 V
